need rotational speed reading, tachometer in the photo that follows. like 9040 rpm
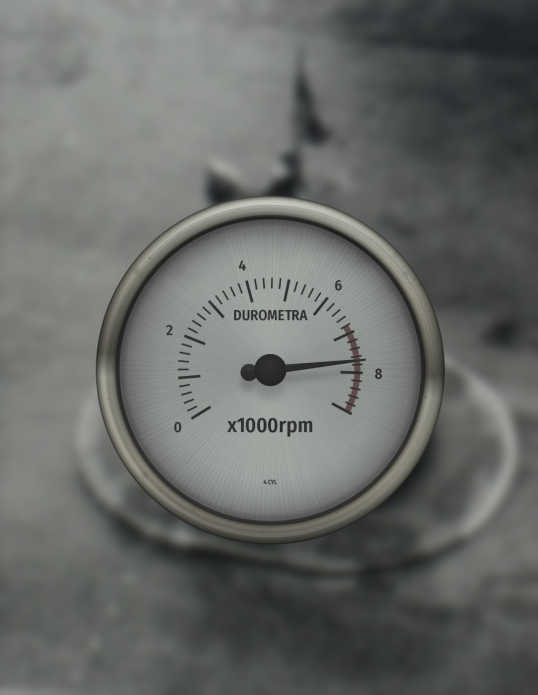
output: 7700 rpm
